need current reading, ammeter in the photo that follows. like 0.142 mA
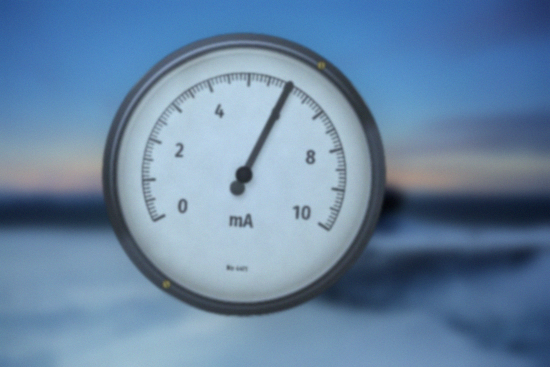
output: 6 mA
